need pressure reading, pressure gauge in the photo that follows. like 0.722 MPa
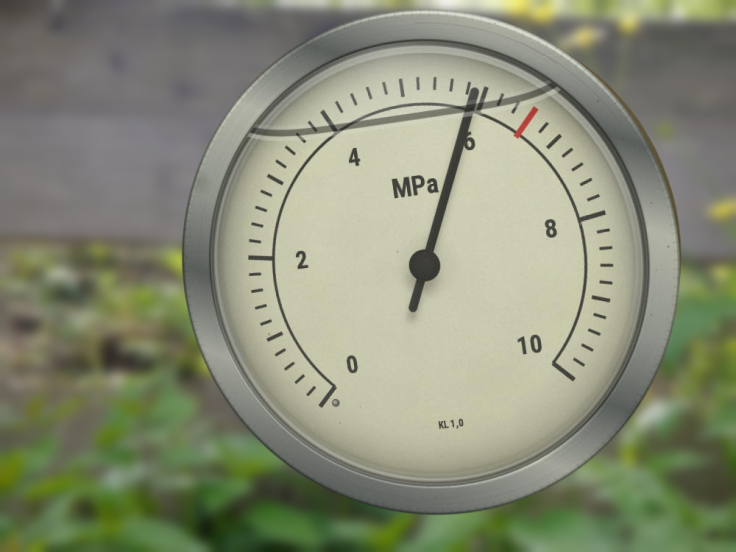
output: 5.9 MPa
